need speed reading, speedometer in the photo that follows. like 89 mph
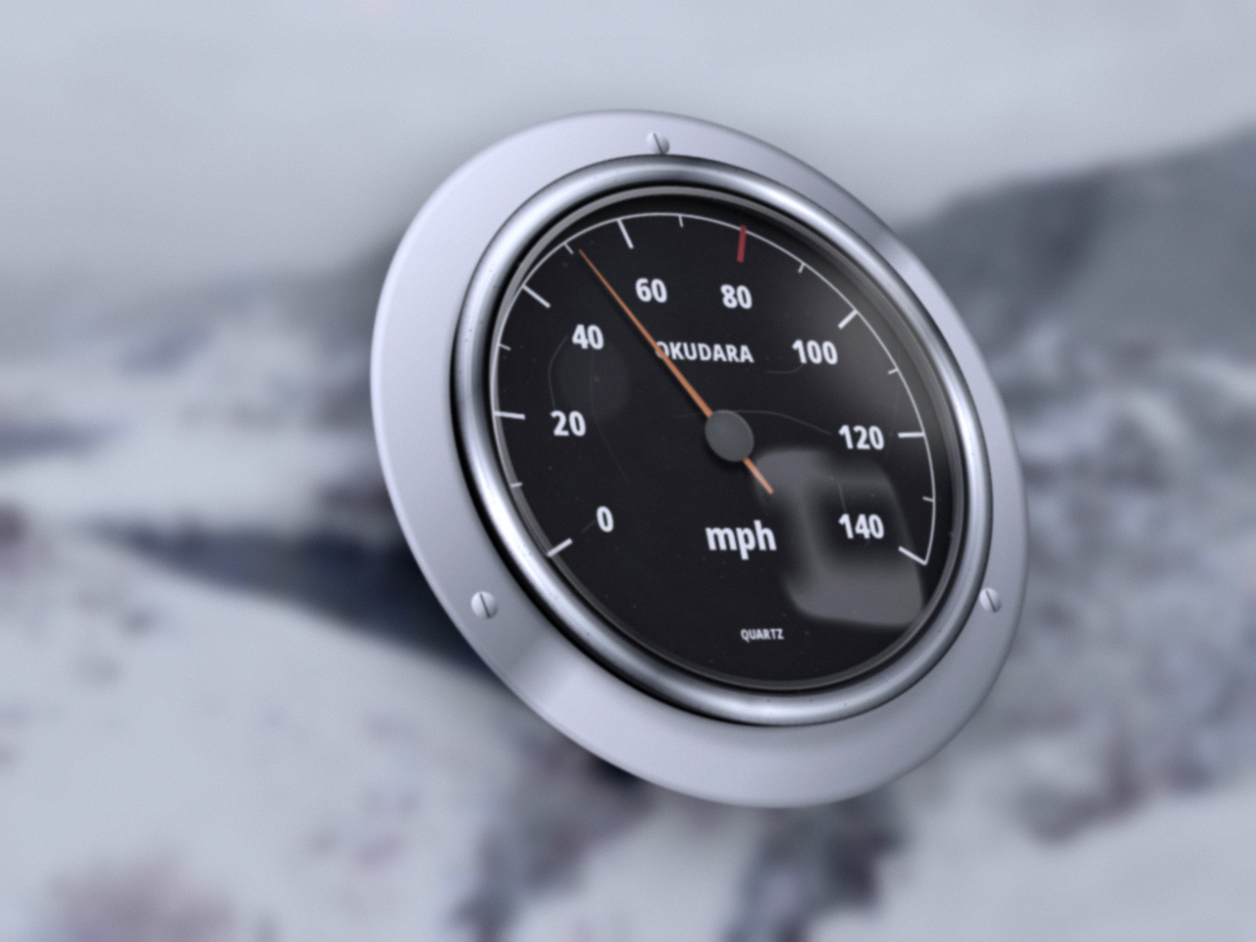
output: 50 mph
